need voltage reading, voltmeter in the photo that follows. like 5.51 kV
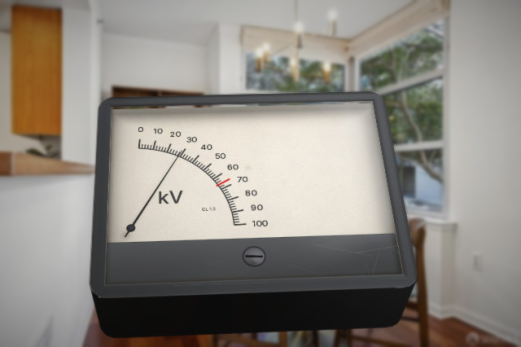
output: 30 kV
